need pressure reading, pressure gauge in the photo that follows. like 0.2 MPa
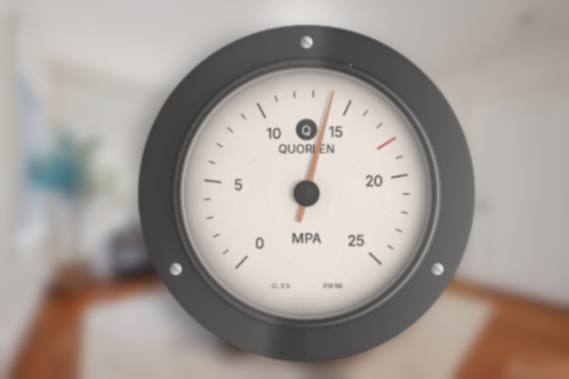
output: 14 MPa
